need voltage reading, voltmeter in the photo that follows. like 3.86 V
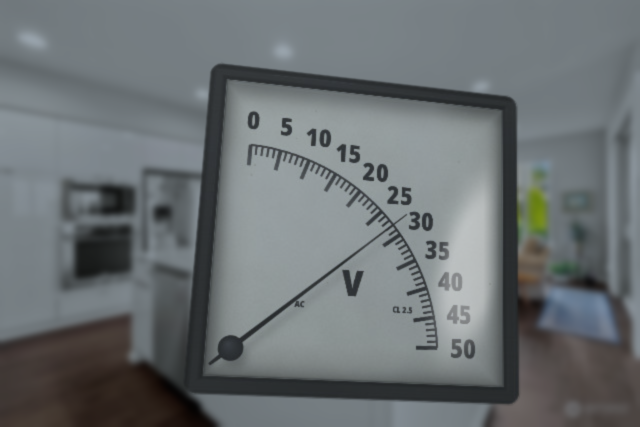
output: 28 V
